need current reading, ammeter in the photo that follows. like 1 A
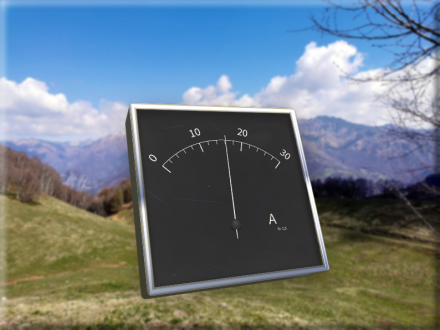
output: 16 A
